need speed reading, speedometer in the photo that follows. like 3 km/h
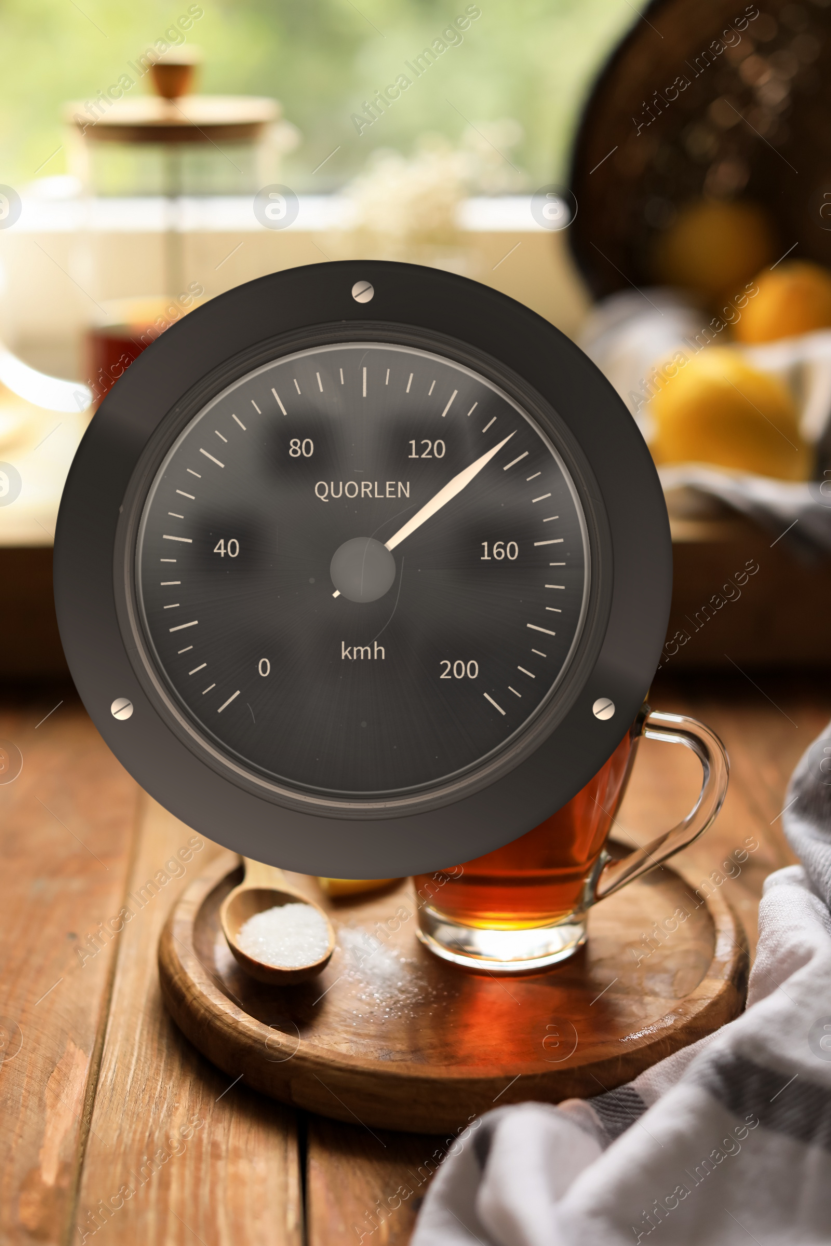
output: 135 km/h
